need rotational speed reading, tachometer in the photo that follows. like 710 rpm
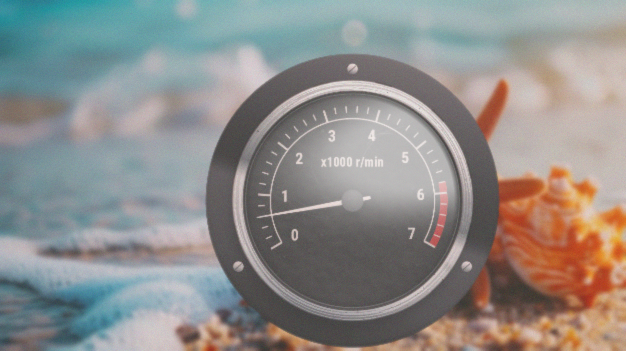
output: 600 rpm
